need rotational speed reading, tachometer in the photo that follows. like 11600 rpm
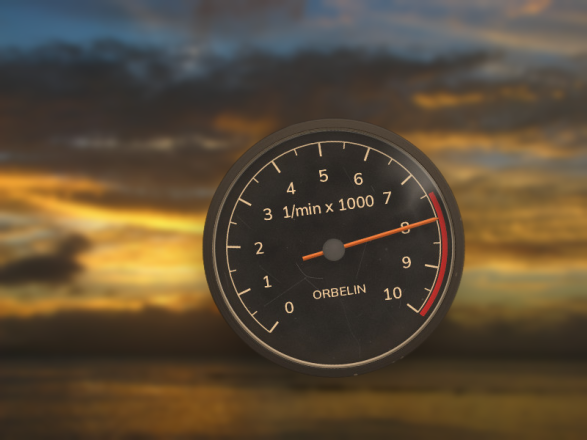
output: 8000 rpm
